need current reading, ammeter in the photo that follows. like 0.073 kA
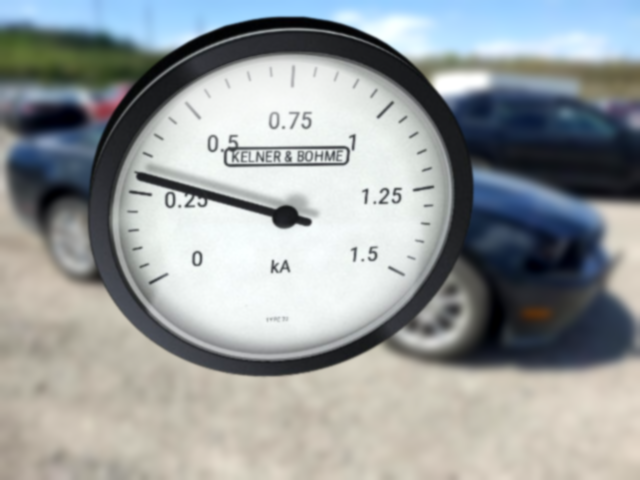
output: 0.3 kA
